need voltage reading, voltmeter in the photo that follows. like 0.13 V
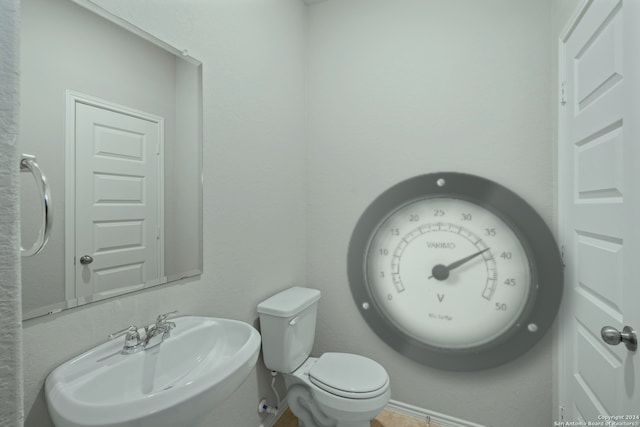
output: 37.5 V
